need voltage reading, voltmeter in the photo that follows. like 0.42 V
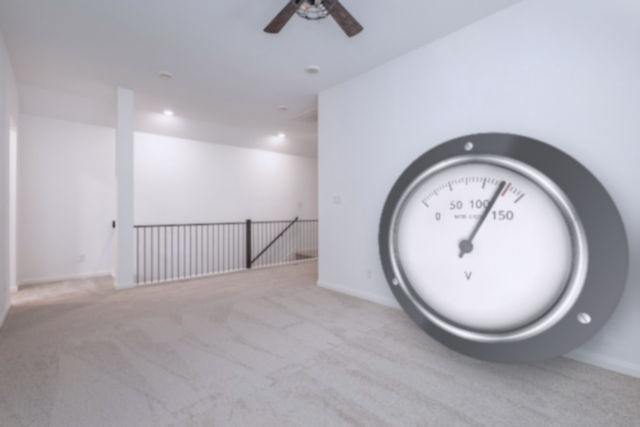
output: 125 V
